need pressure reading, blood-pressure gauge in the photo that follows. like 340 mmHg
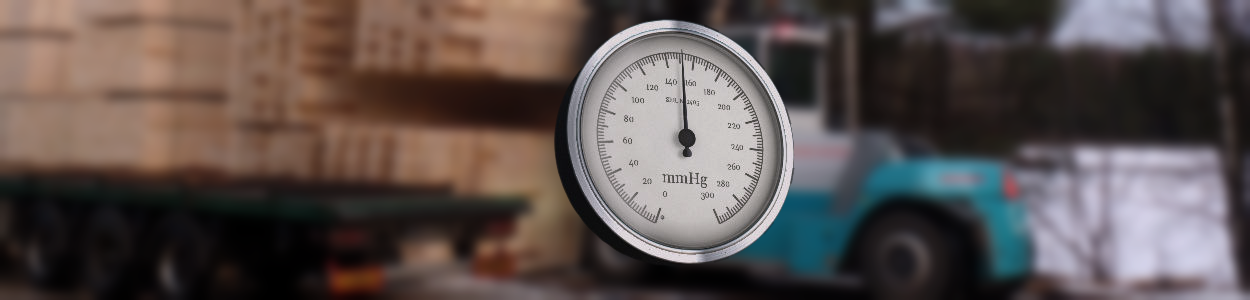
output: 150 mmHg
